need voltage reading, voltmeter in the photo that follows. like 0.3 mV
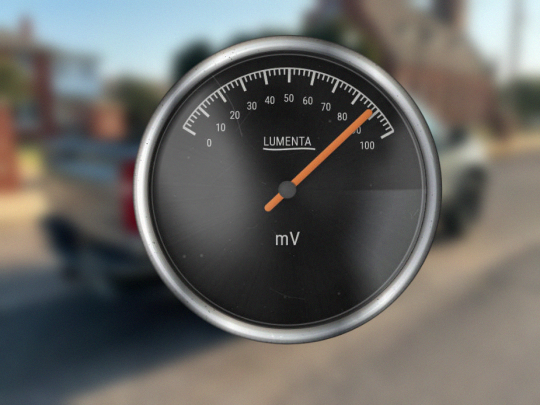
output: 88 mV
